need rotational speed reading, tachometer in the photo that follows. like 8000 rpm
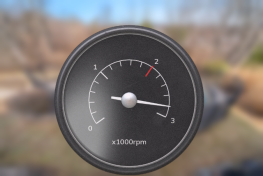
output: 2800 rpm
